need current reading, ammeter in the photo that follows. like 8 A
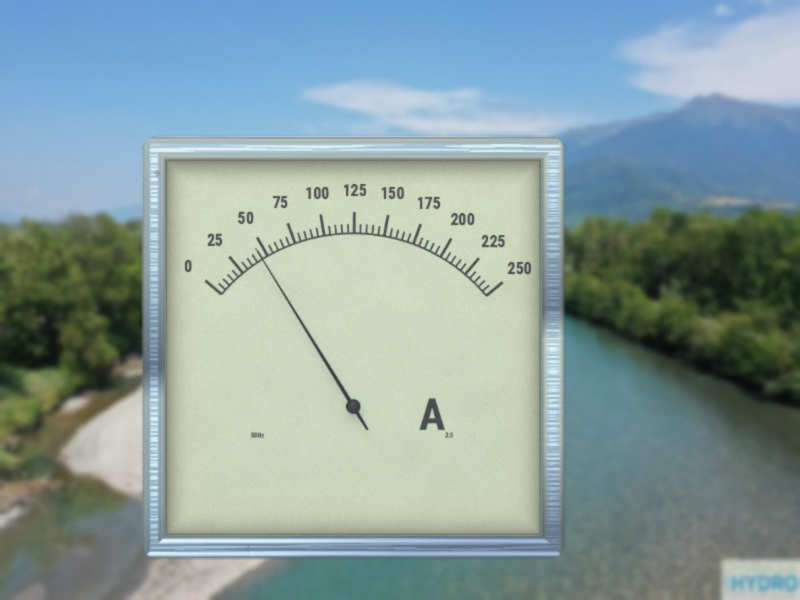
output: 45 A
